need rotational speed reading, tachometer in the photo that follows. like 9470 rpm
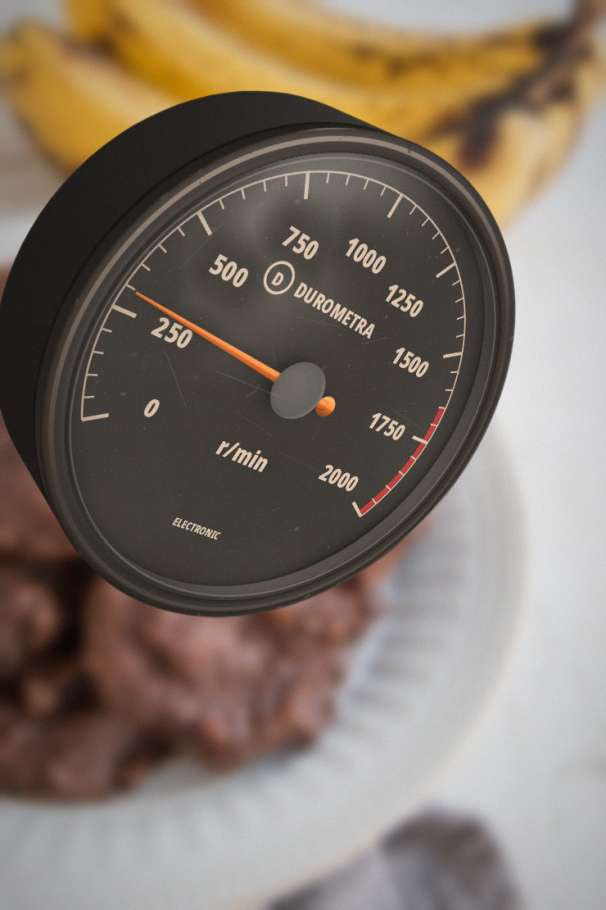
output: 300 rpm
